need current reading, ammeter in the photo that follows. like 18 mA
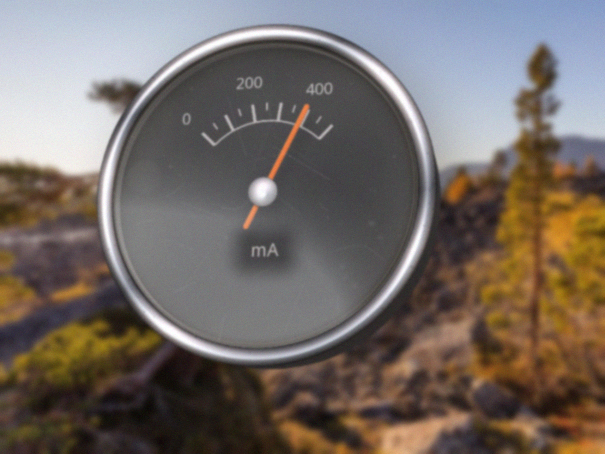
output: 400 mA
